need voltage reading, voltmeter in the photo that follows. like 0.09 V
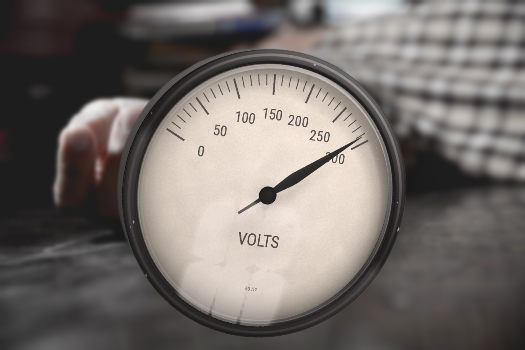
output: 290 V
